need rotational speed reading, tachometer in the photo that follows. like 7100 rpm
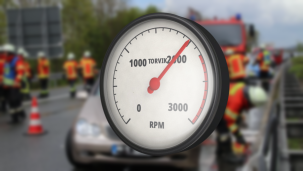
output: 2000 rpm
